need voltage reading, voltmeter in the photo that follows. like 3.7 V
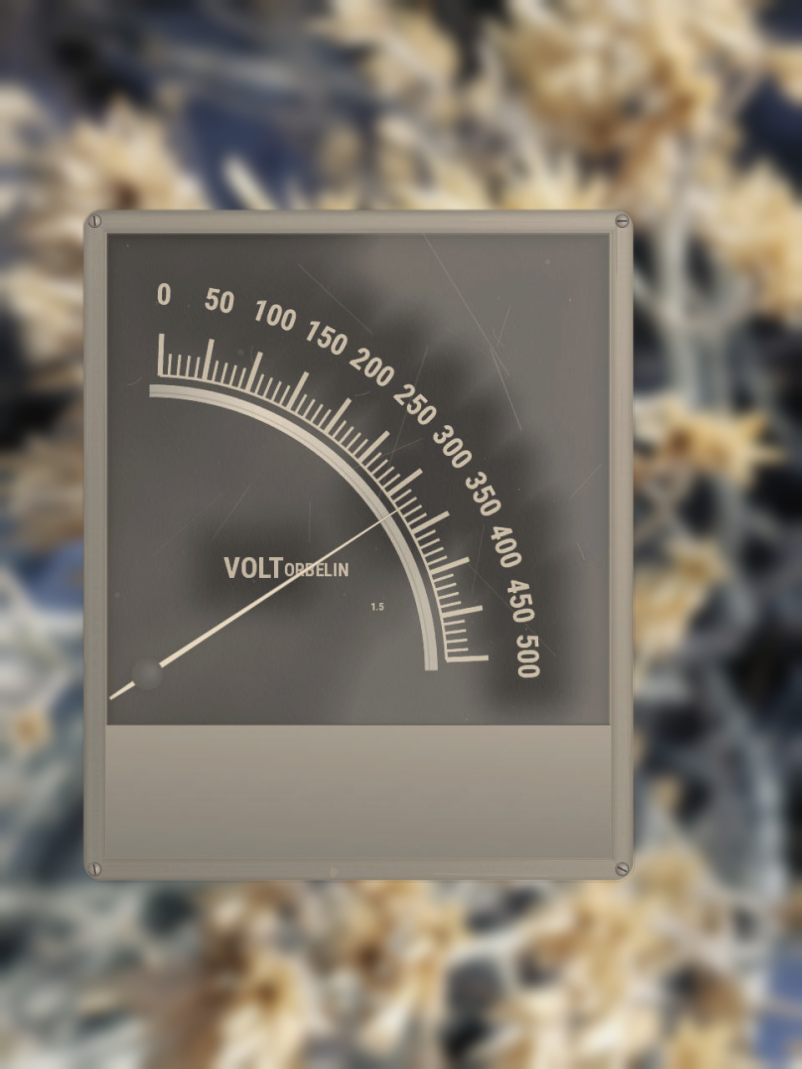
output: 320 V
